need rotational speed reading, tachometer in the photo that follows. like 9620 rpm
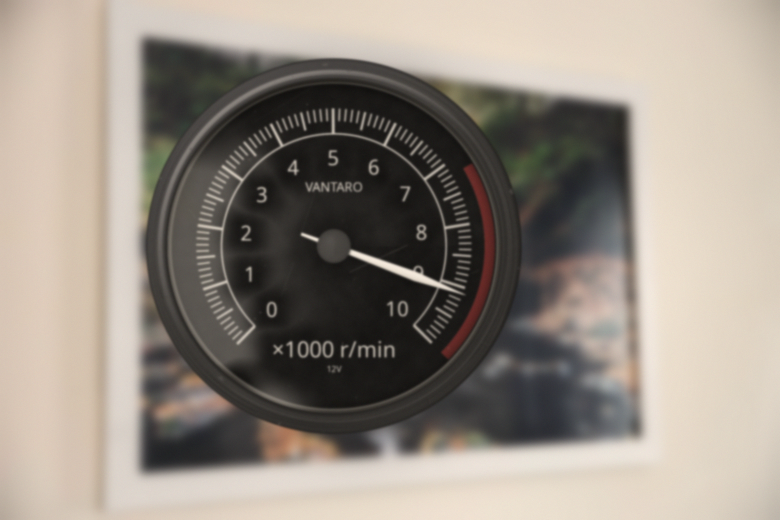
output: 9100 rpm
